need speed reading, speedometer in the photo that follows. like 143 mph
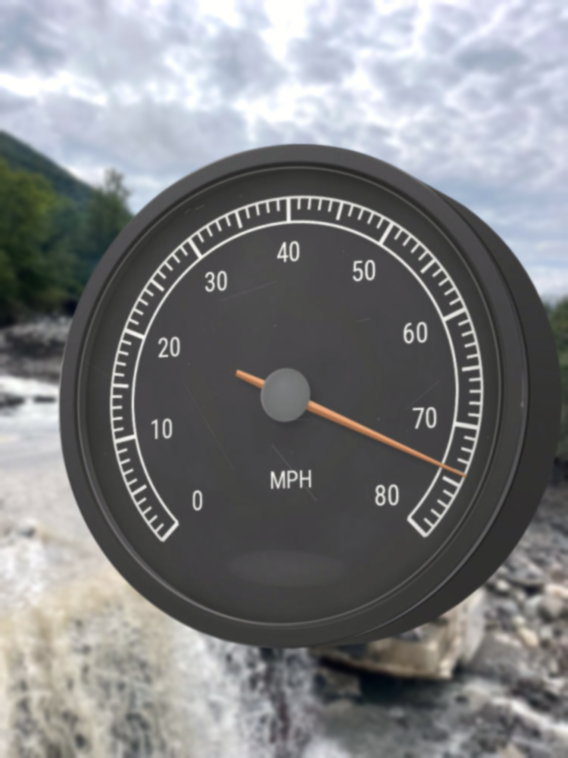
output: 74 mph
